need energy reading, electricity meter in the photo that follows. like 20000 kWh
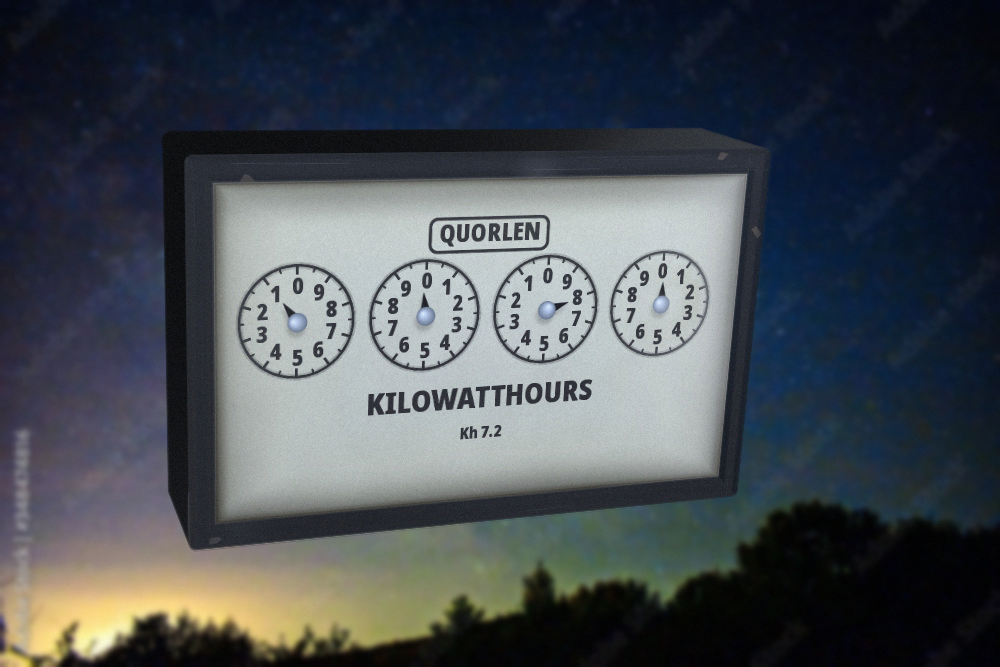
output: 980 kWh
